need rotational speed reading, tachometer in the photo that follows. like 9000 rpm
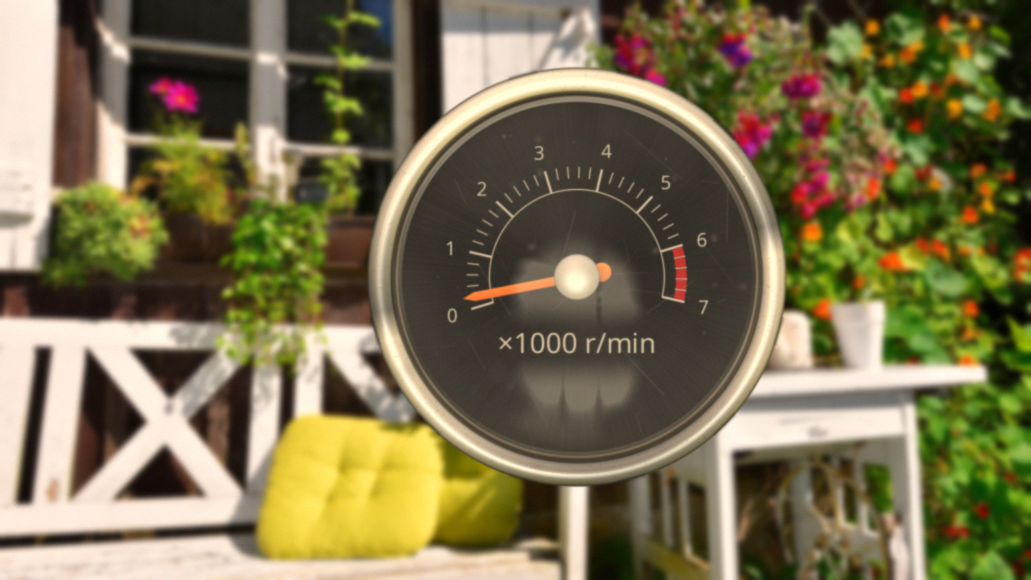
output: 200 rpm
